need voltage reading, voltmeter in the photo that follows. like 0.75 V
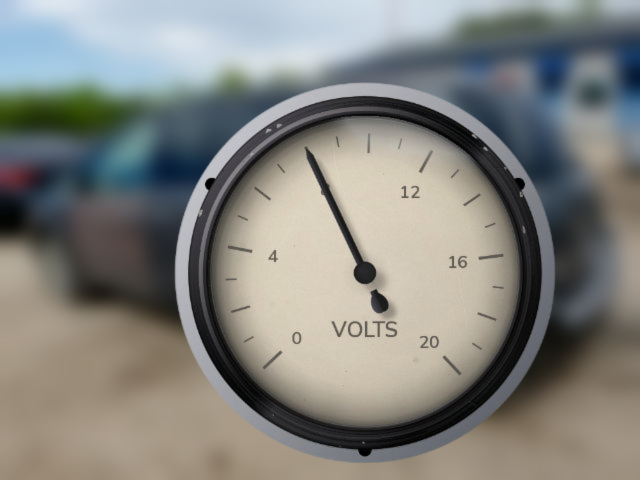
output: 8 V
